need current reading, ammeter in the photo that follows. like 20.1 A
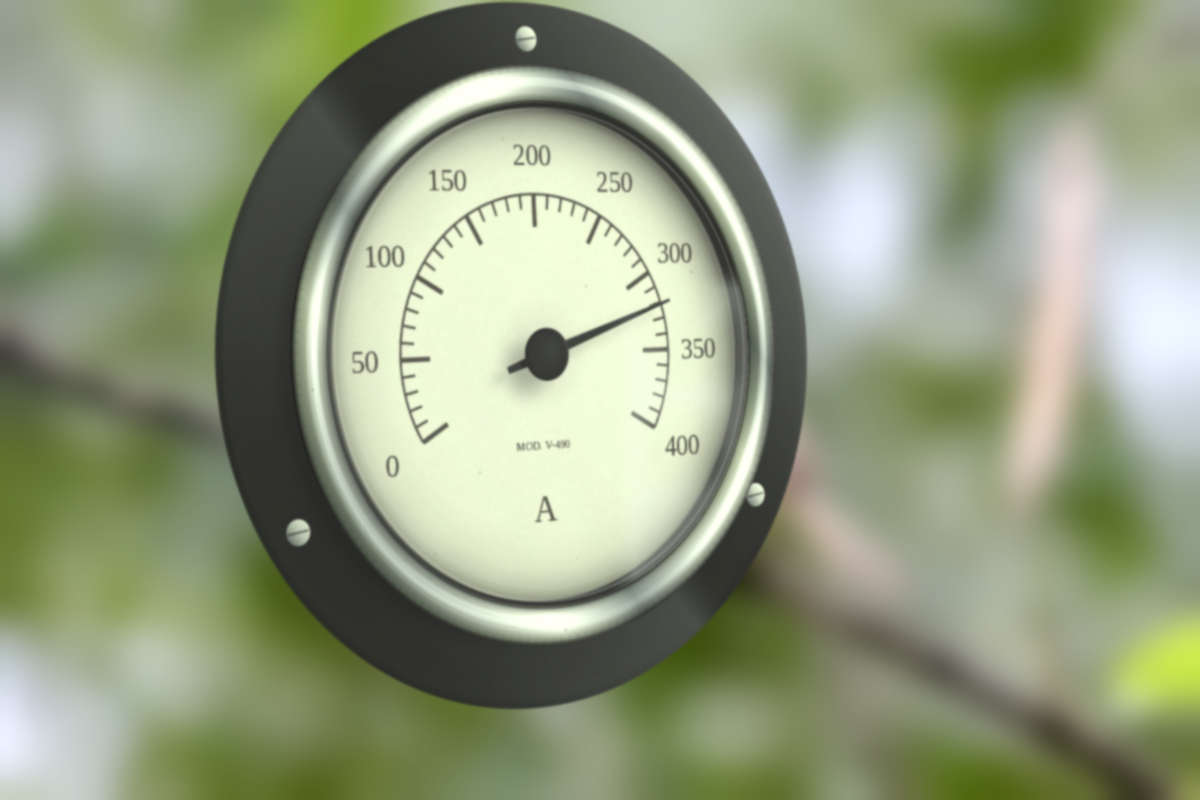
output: 320 A
